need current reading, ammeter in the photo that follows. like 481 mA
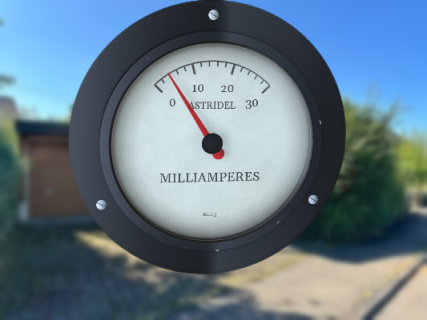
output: 4 mA
